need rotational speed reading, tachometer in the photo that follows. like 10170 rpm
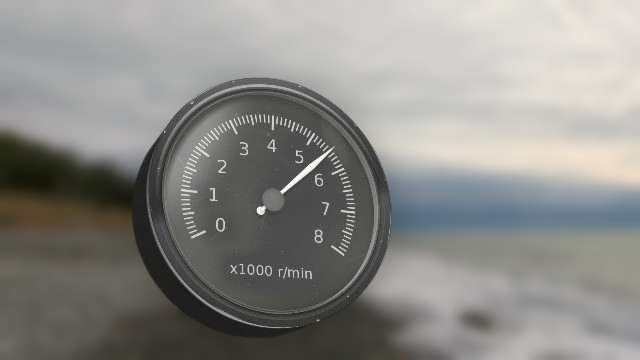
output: 5500 rpm
